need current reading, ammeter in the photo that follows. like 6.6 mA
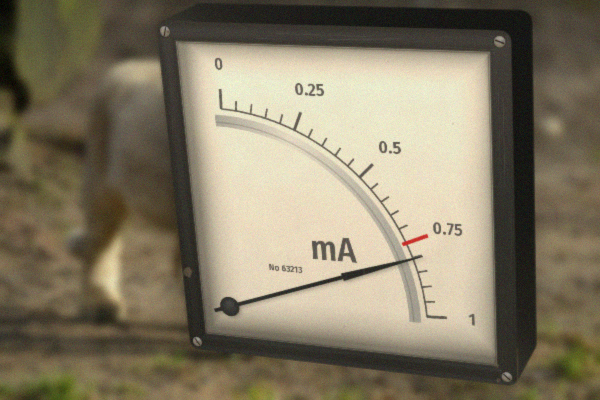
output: 0.8 mA
